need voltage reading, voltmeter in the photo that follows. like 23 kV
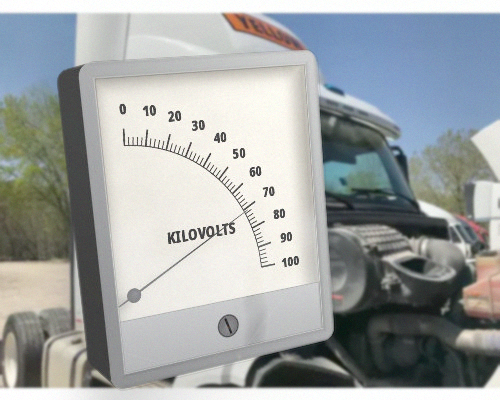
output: 70 kV
